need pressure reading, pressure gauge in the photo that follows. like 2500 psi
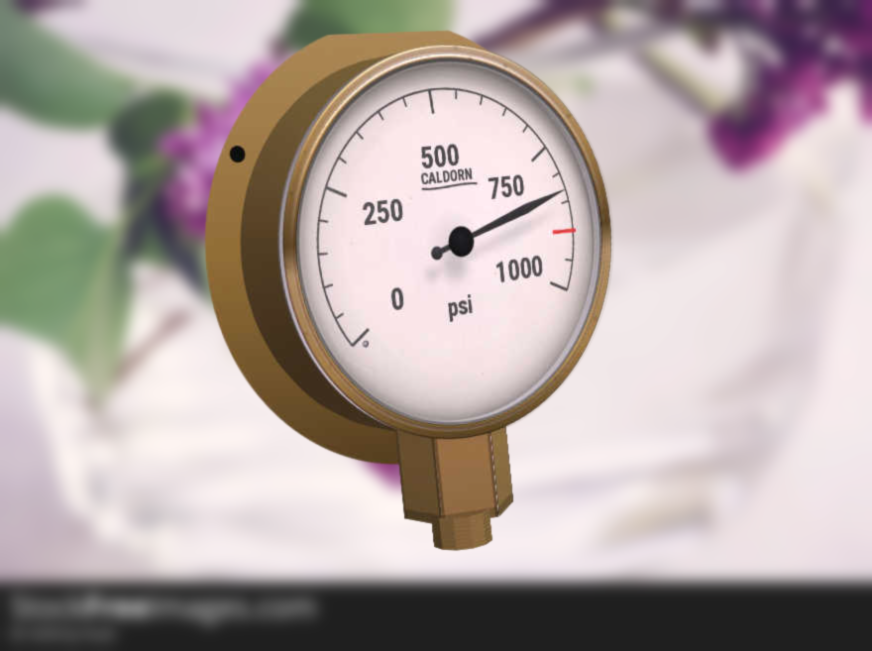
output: 825 psi
